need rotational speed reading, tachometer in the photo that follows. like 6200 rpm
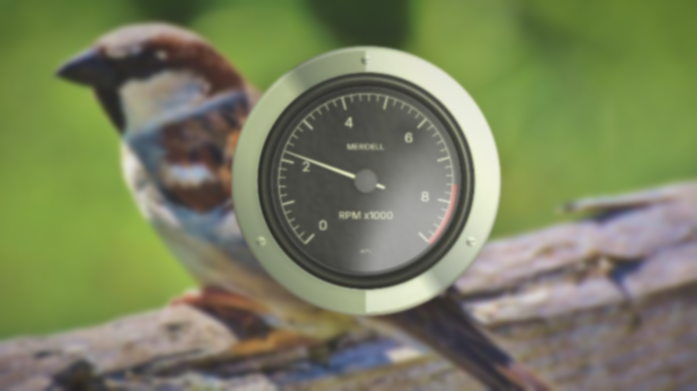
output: 2200 rpm
